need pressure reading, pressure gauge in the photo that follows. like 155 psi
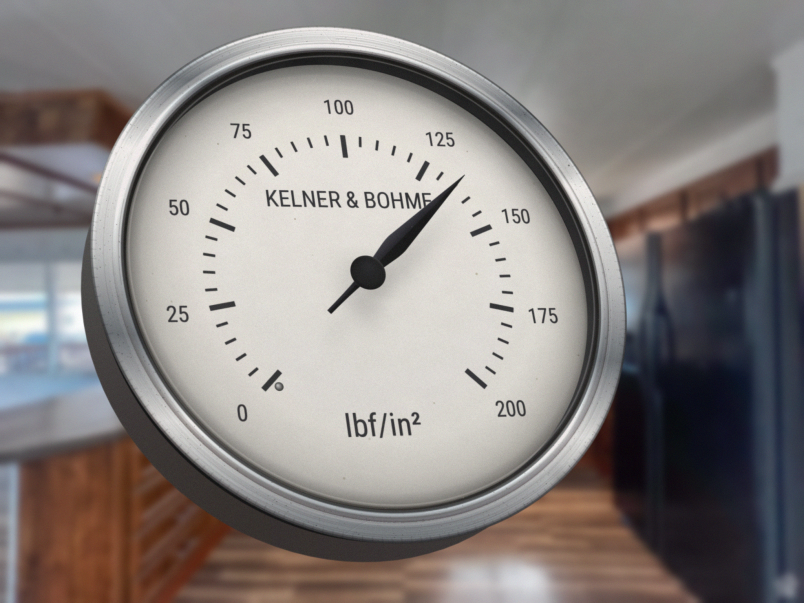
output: 135 psi
